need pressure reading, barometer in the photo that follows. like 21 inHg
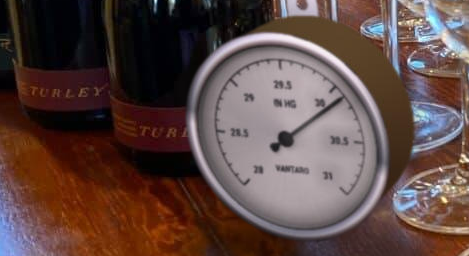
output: 30.1 inHg
